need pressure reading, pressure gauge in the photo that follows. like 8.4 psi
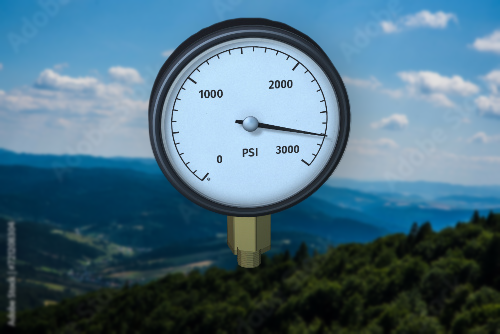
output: 2700 psi
